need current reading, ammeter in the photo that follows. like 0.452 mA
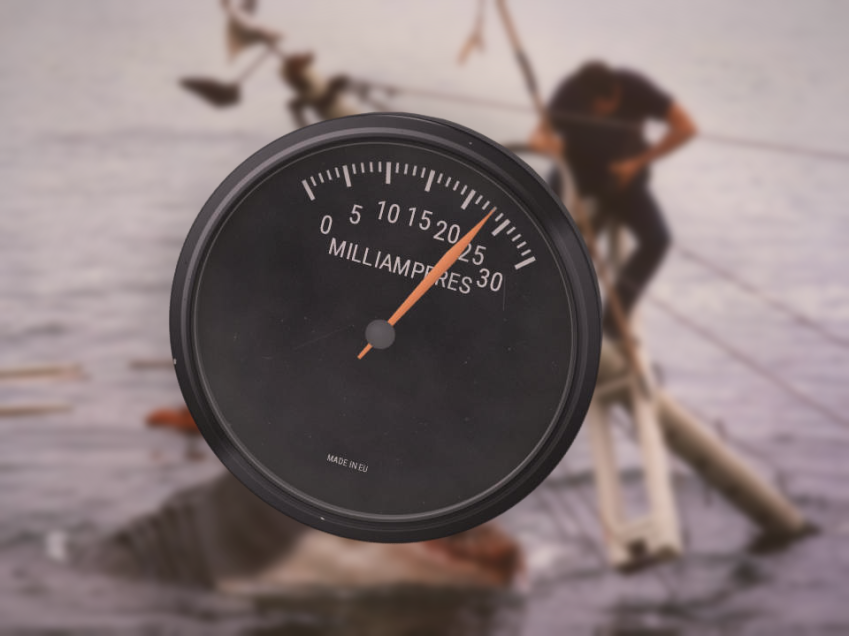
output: 23 mA
